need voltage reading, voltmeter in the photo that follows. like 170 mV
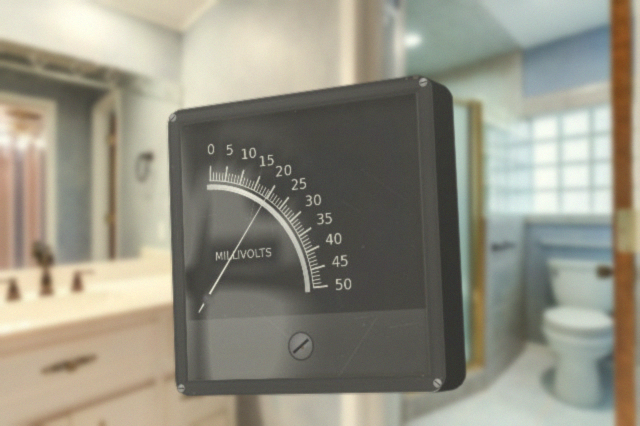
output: 20 mV
